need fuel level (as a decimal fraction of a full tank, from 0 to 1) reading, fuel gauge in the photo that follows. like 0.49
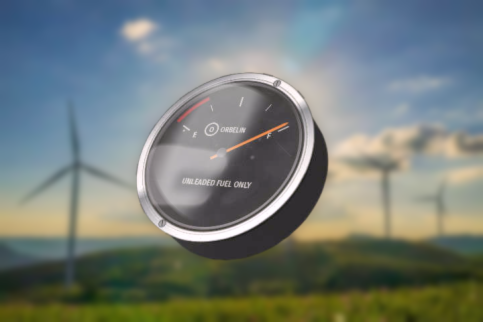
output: 1
